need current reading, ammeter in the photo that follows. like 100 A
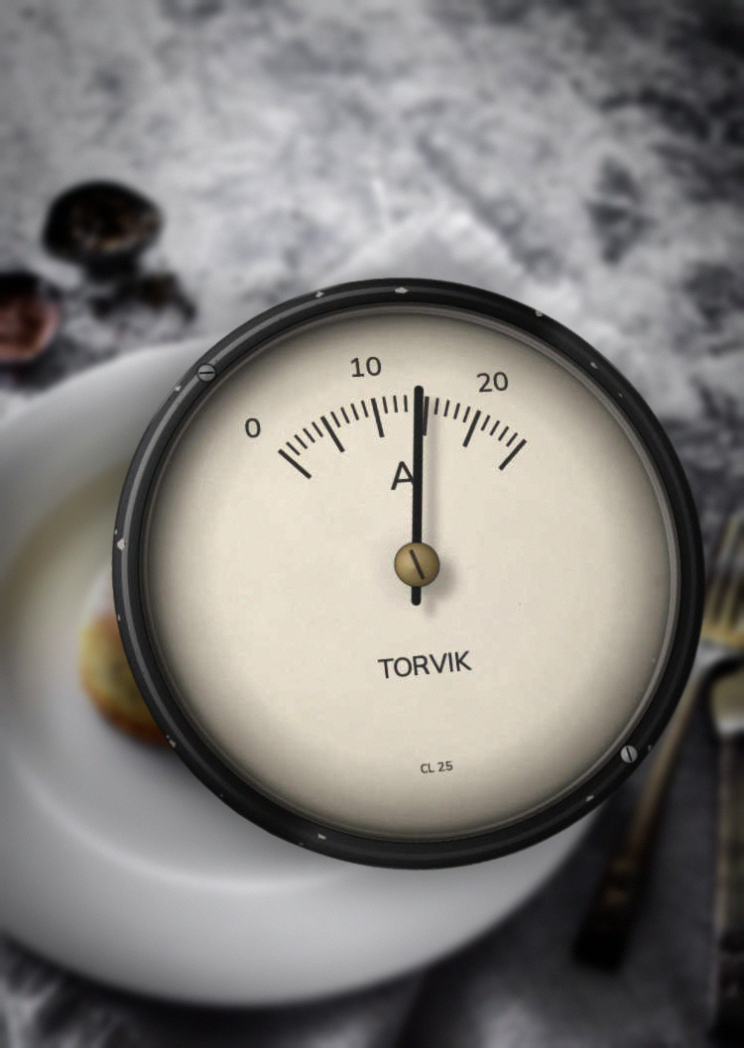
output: 14 A
